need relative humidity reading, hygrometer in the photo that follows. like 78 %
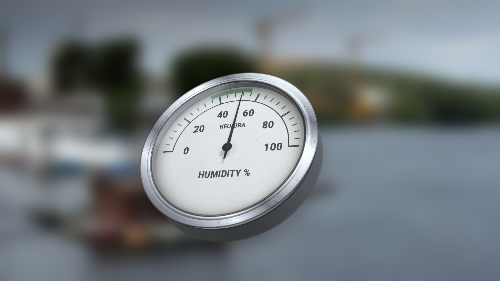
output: 52 %
